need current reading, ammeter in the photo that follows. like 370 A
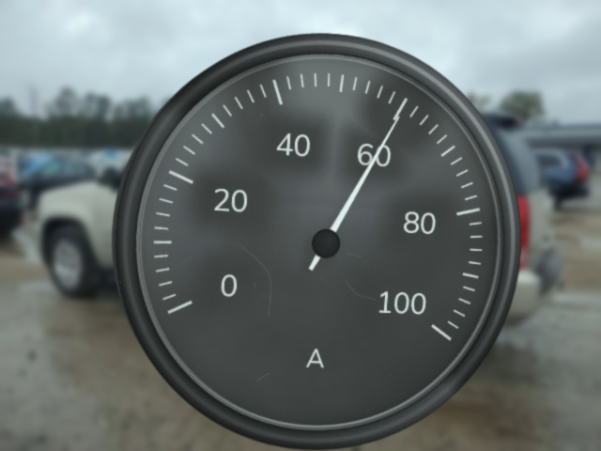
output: 60 A
